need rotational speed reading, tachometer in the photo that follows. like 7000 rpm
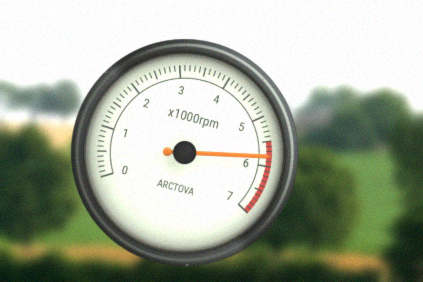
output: 5800 rpm
